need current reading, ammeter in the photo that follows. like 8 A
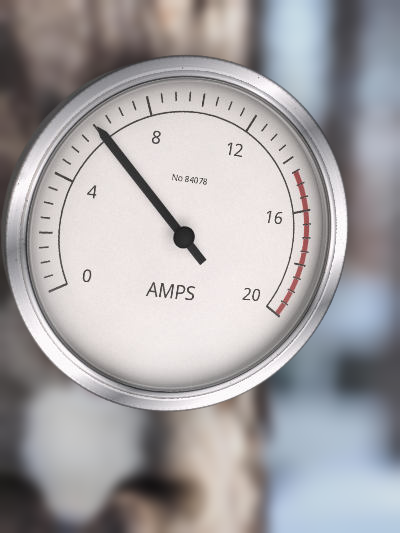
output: 6 A
